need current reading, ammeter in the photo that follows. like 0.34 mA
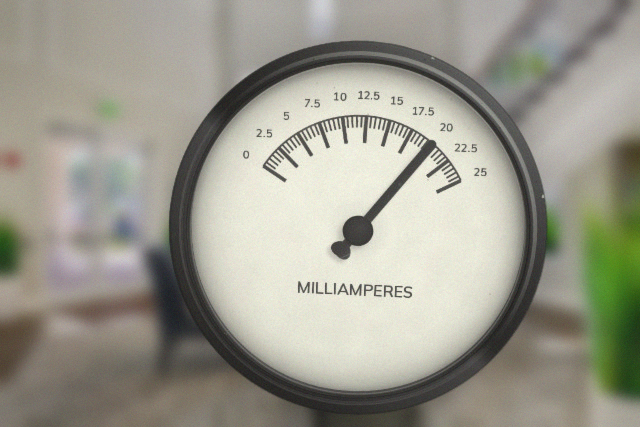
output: 20 mA
